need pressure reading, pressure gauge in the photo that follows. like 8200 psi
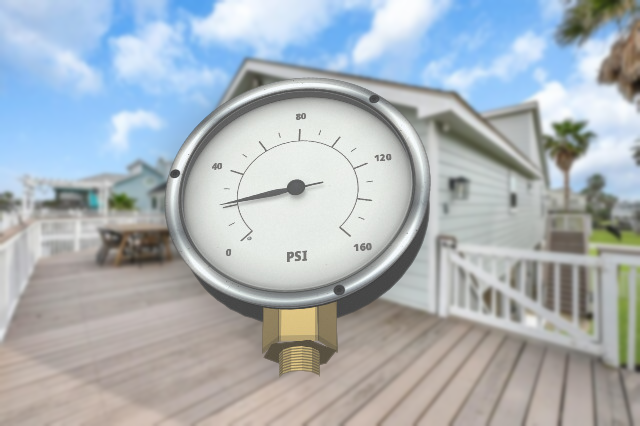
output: 20 psi
